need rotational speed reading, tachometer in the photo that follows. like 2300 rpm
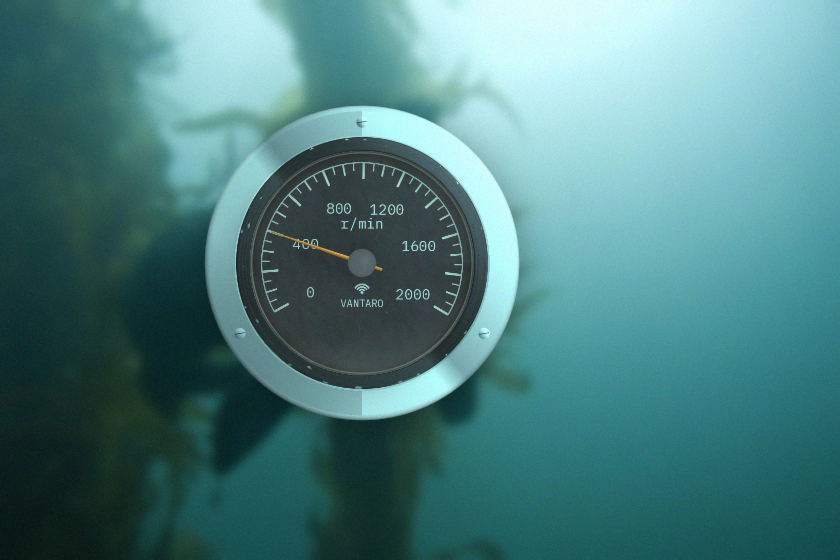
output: 400 rpm
